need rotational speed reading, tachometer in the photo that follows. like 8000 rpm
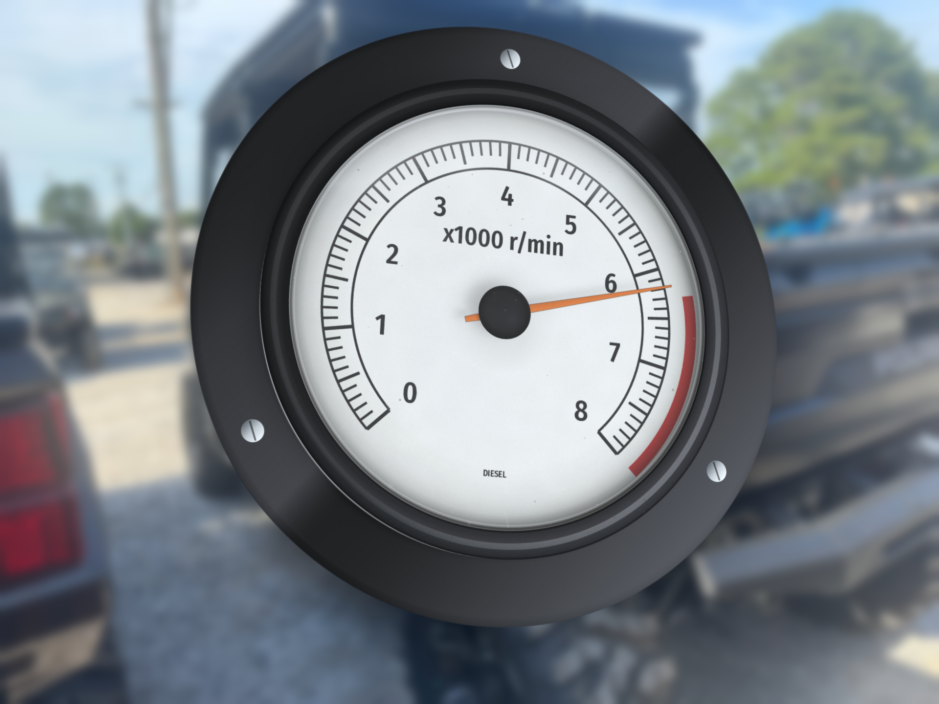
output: 6200 rpm
